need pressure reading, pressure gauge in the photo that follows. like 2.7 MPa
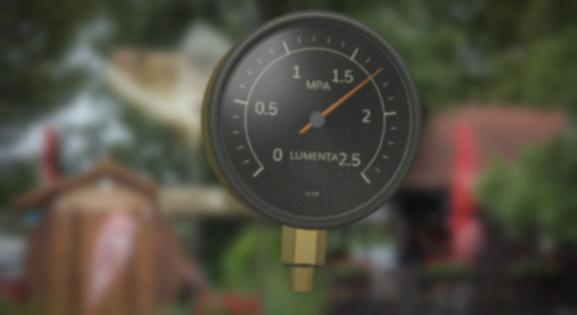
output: 1.7 MPa
